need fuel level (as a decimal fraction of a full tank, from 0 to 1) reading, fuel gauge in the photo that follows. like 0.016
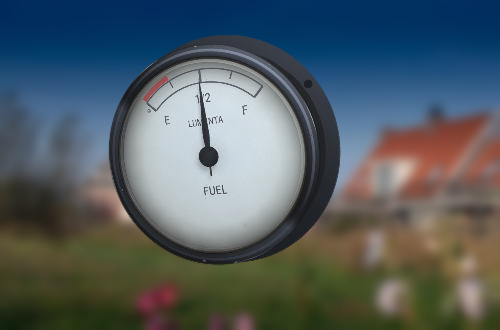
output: 0.5
